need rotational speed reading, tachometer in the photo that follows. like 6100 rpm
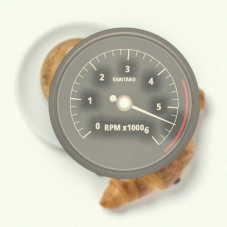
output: 5400 rpm
